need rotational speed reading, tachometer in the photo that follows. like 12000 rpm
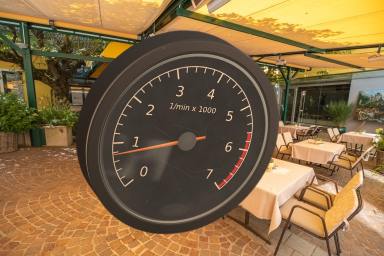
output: 800 rpm
